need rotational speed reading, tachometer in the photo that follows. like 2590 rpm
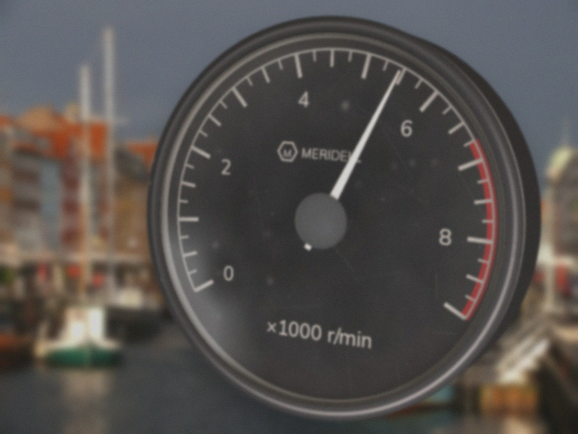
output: 5500 rpm
